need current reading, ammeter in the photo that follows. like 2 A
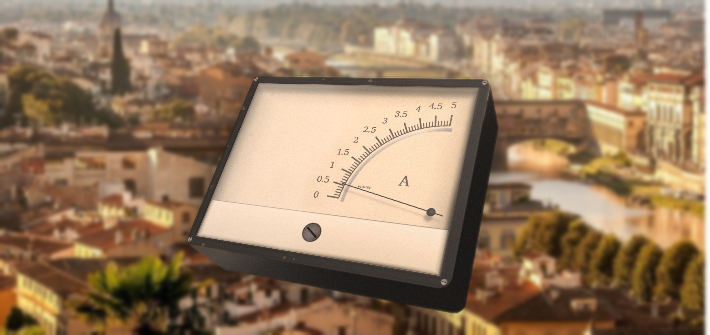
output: 0.5 A
